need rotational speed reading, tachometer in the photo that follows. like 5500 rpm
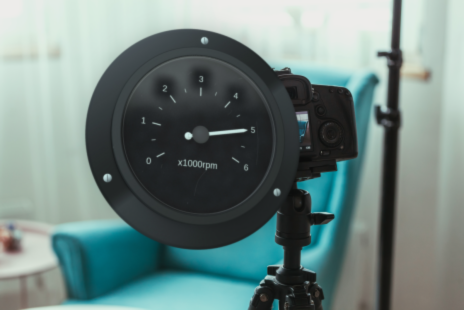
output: 5000 rpm
